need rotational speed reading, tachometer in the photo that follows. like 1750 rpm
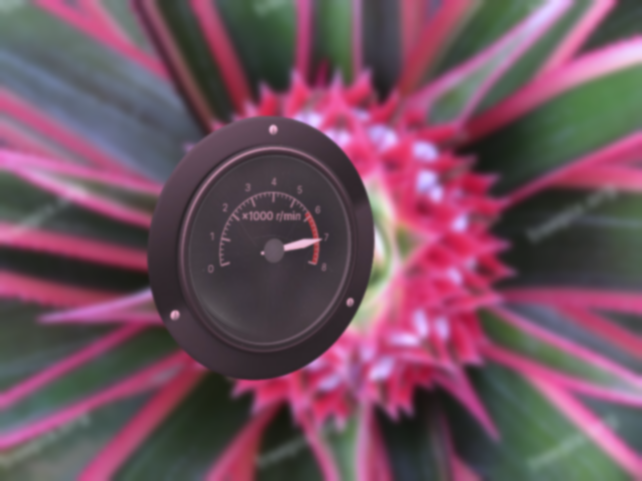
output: 7000 rpm
